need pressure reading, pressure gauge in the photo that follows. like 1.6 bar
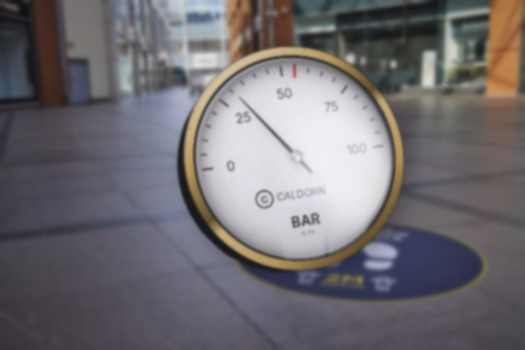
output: 30 bar
